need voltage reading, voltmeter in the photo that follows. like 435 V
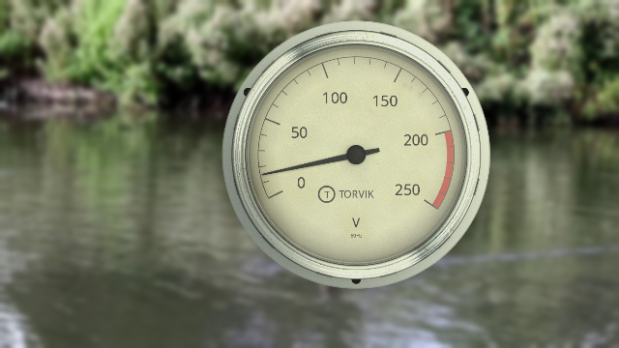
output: 15 V
